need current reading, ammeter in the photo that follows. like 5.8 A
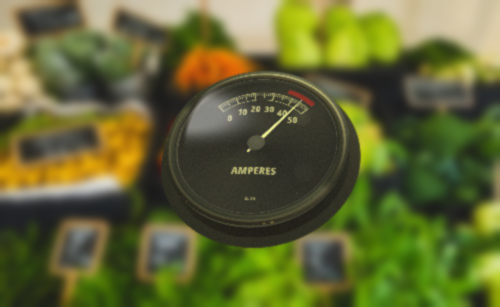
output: 45 A
